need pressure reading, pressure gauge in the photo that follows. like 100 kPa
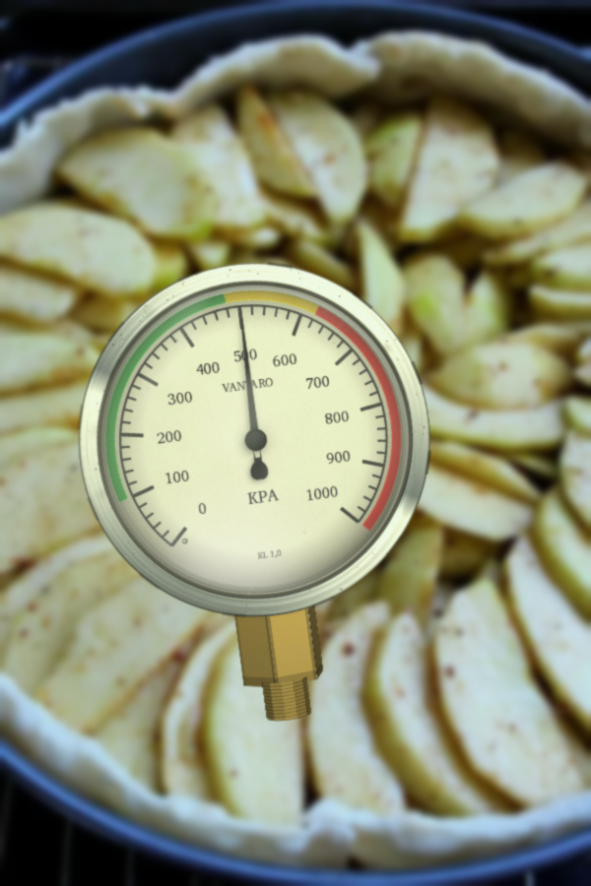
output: 500 kPa
